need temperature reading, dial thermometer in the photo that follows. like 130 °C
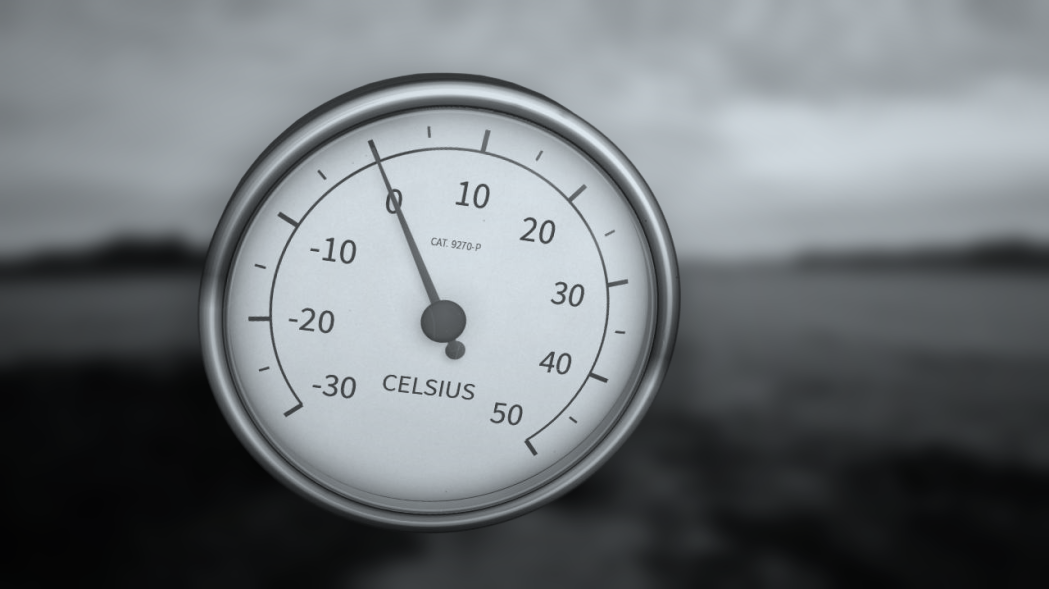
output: 0 °C
